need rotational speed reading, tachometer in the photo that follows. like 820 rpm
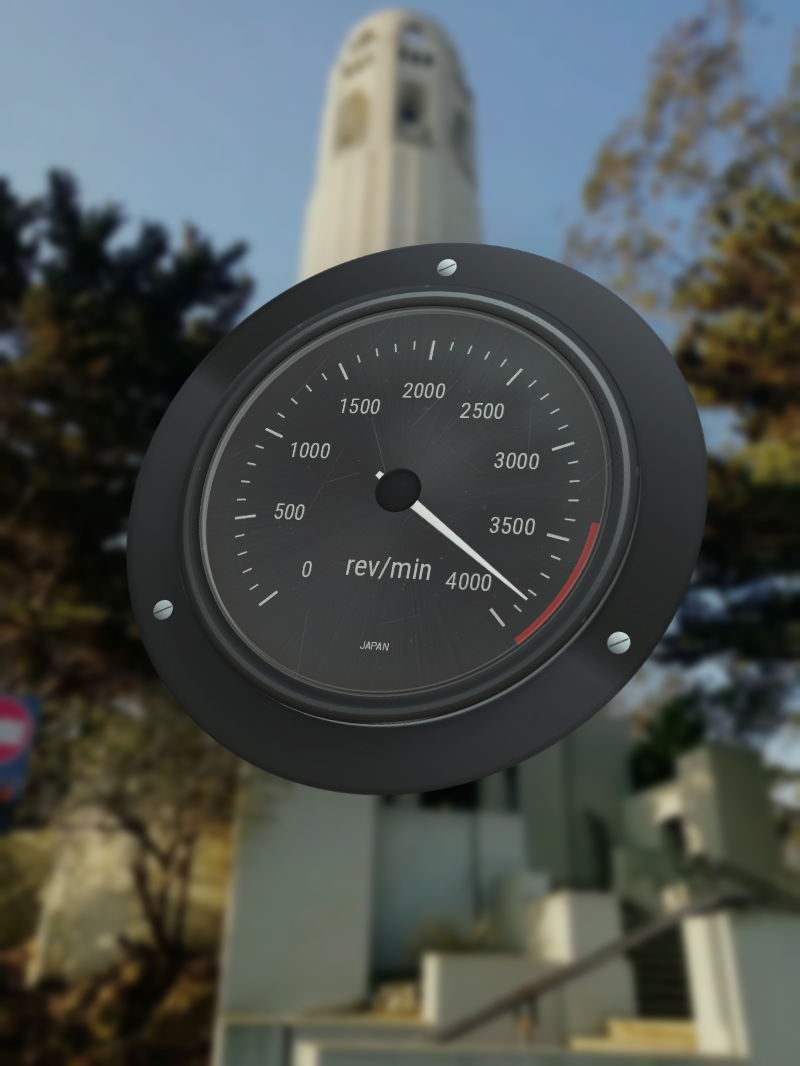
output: 3850 rpm
